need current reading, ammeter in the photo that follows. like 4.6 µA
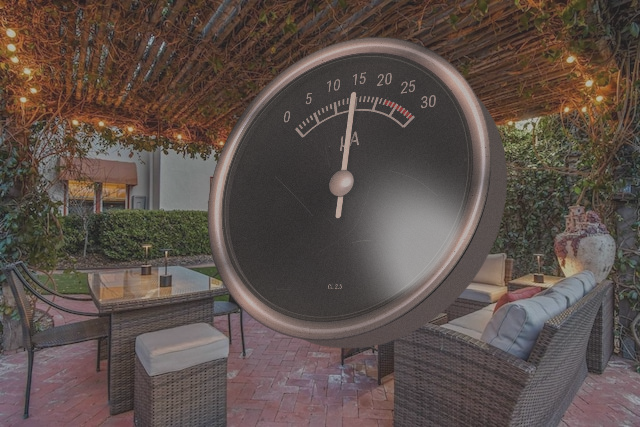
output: 15 µA
